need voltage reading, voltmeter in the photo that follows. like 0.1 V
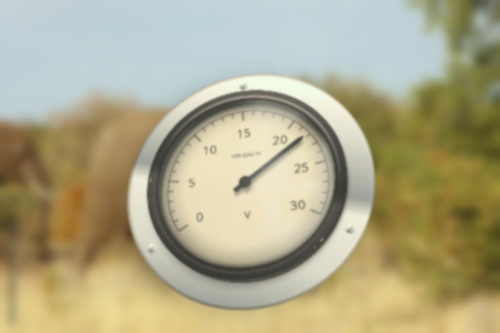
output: 22 V
